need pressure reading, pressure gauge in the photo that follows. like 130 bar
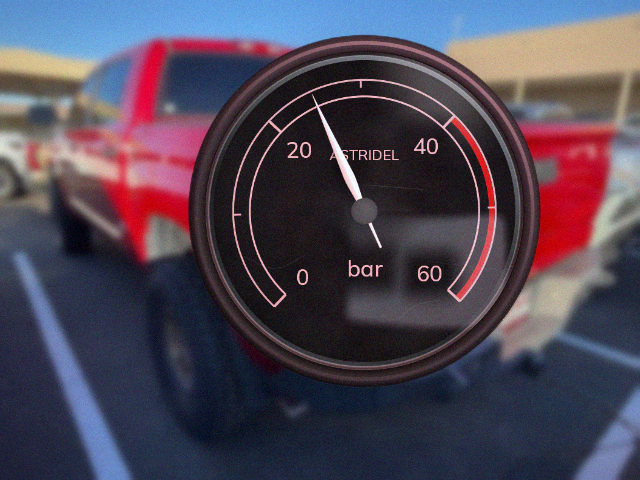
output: 25 bar
